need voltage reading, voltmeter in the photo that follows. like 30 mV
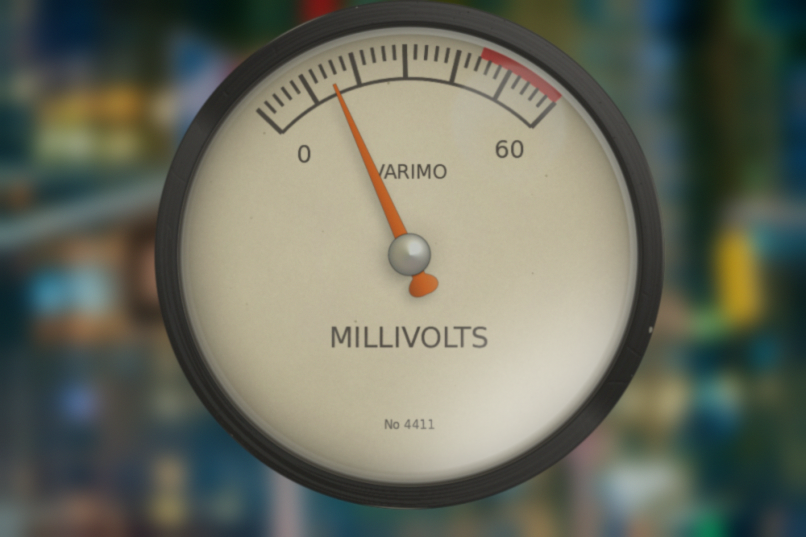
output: 15 mV
